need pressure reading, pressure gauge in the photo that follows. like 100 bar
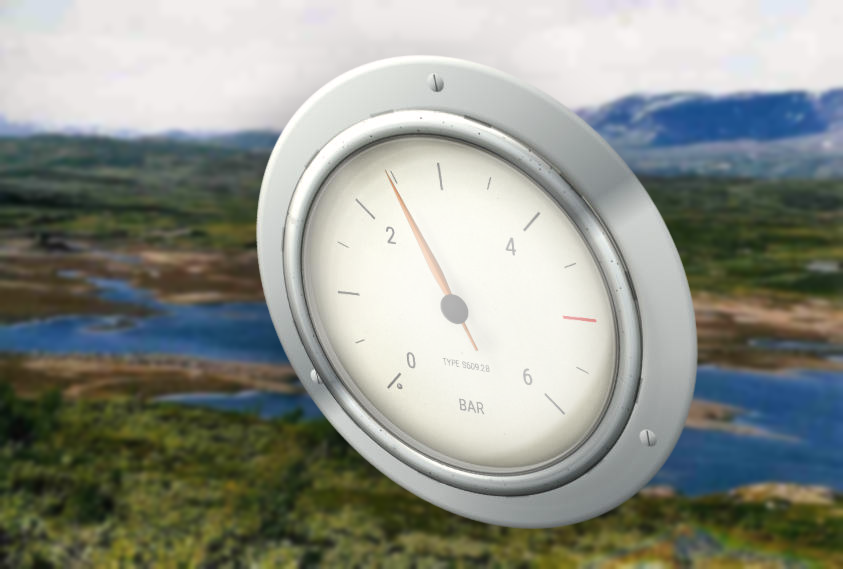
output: 2.5 bar
